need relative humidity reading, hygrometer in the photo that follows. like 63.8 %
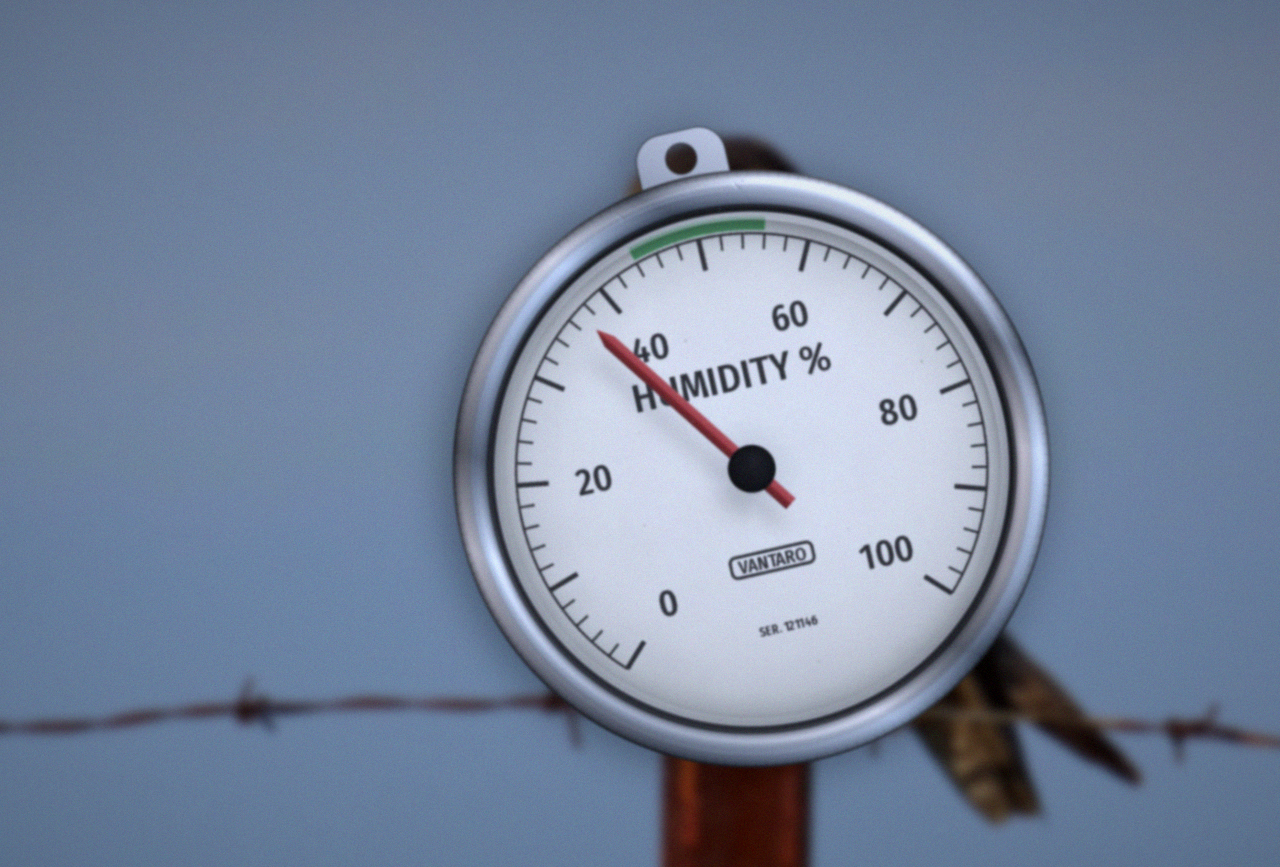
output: 37 %
